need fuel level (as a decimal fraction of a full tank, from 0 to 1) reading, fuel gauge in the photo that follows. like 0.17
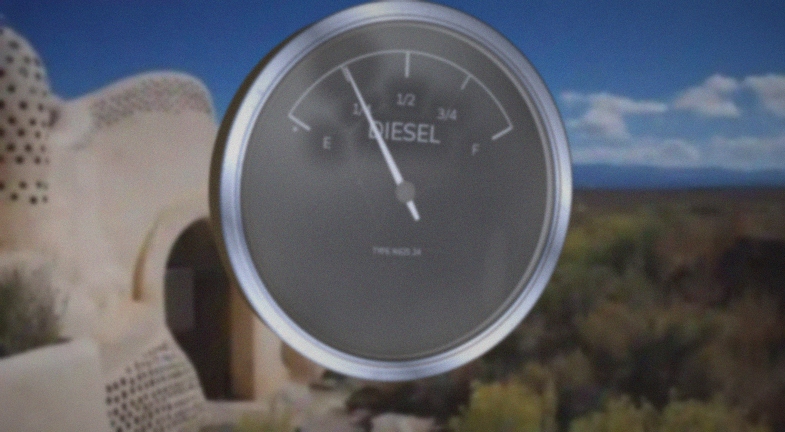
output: 0.25
